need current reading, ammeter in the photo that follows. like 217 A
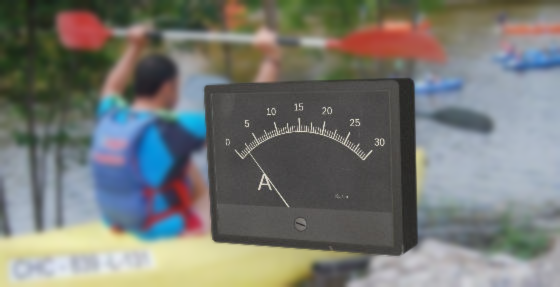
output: 2.5 A
